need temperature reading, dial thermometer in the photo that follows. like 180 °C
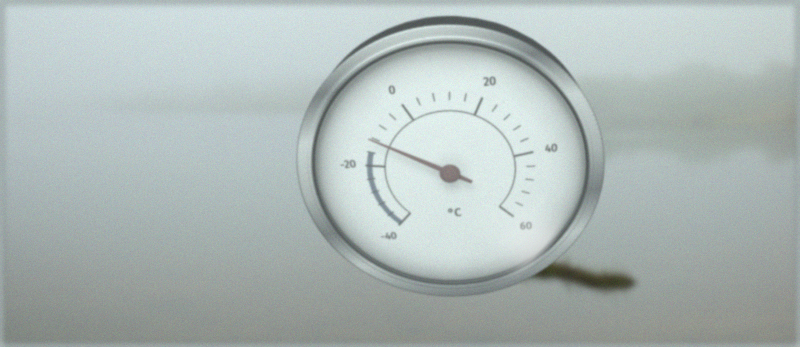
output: -12 °C
